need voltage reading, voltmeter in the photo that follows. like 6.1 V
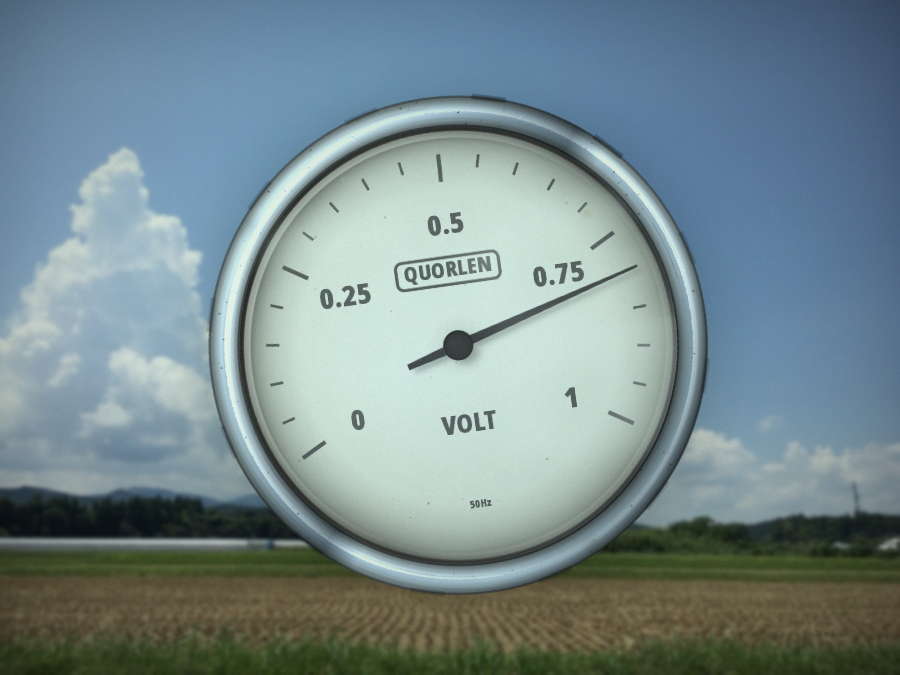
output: 0.8 V
